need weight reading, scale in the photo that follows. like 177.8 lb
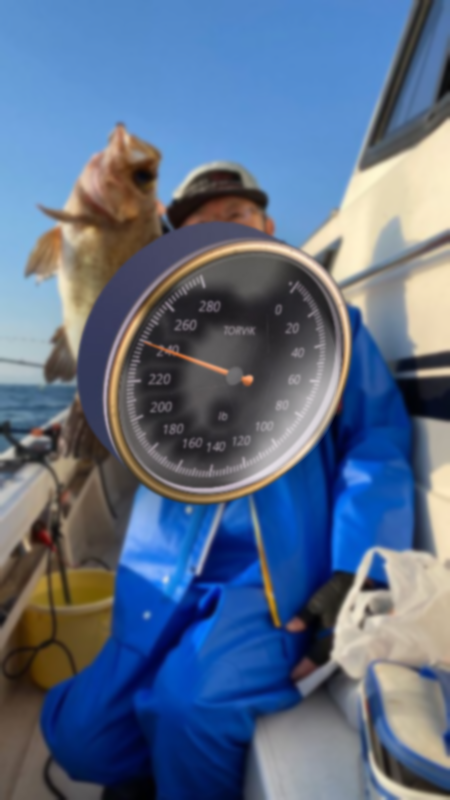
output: 240 lb
